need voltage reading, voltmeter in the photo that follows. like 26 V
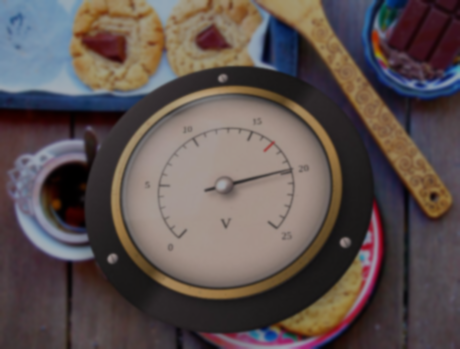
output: 20 V
